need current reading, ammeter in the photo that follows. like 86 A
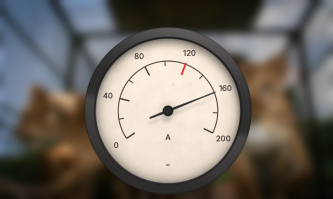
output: 160 A
